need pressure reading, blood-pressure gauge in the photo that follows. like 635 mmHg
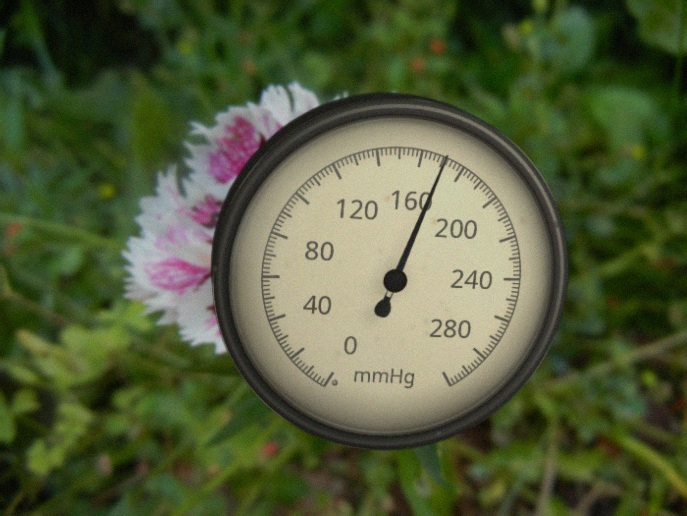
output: 170 mmHg
